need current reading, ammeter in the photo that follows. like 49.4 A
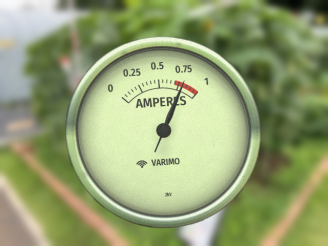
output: 0.8 A
